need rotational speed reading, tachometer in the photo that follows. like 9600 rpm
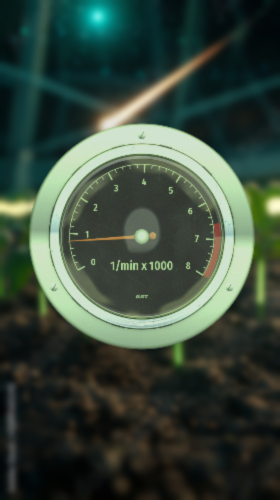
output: 800 rpm
